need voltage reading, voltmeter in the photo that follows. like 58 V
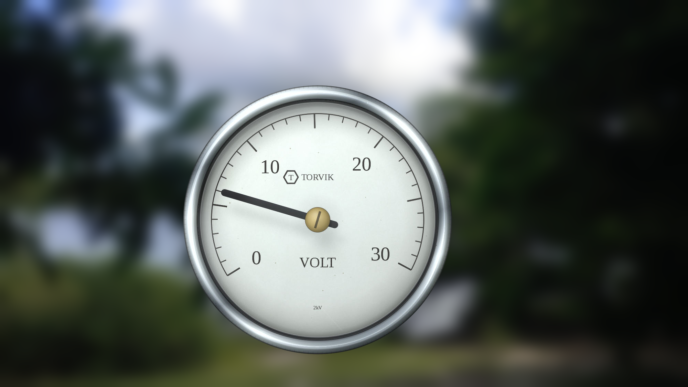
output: 6 V
